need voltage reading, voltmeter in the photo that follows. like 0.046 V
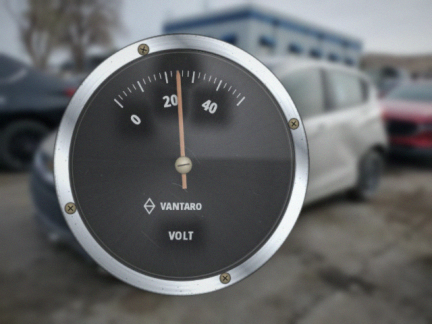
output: 24 V
